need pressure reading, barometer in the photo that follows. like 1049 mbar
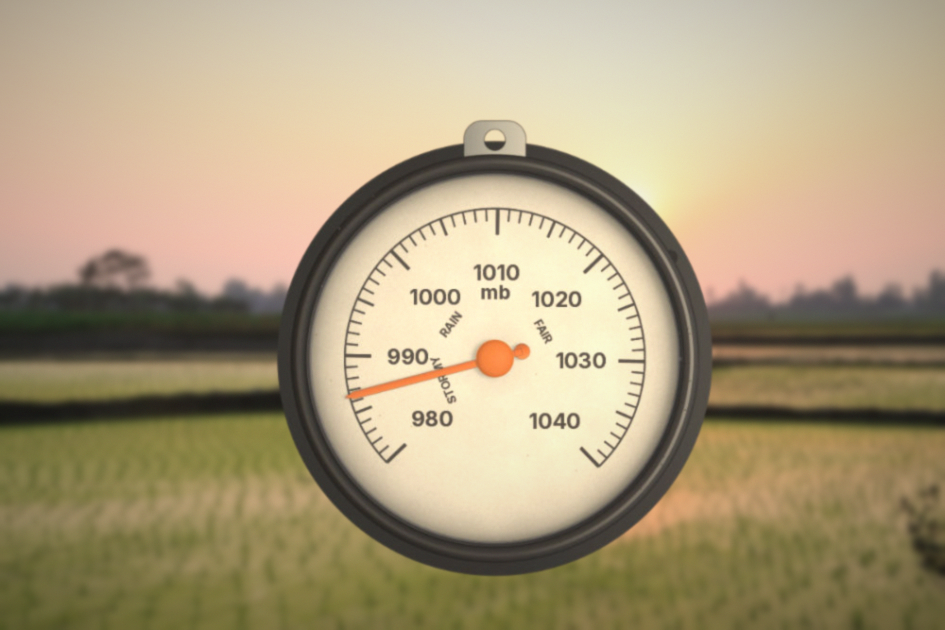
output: 986.5 mbar
